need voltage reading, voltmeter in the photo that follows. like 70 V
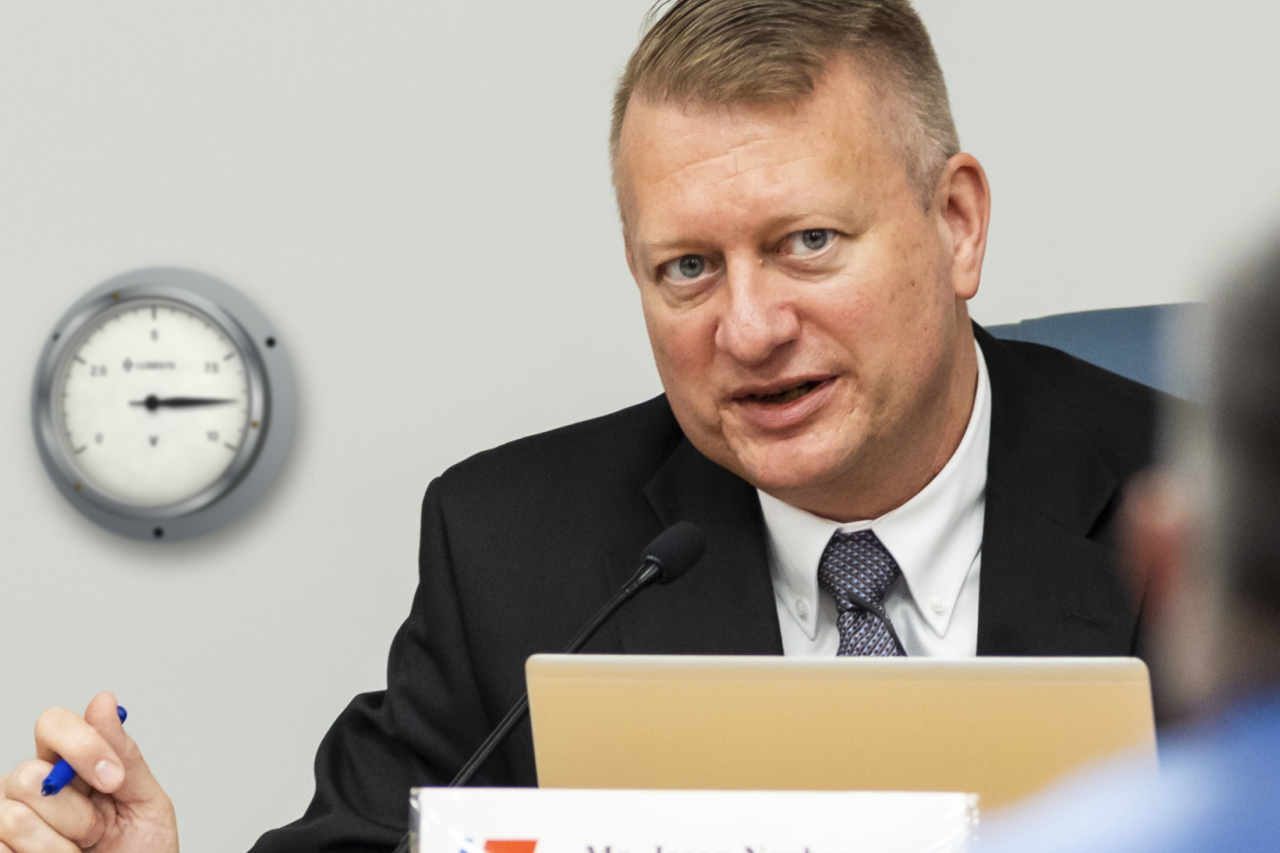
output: 8.75 V
